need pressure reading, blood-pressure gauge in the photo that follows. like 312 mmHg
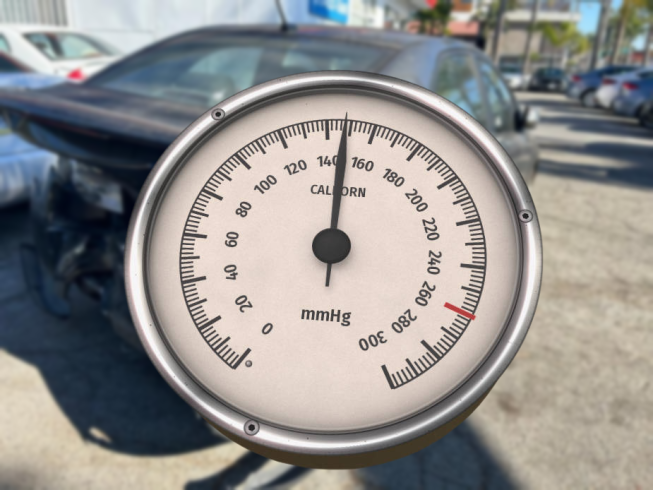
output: 148 mmHg
